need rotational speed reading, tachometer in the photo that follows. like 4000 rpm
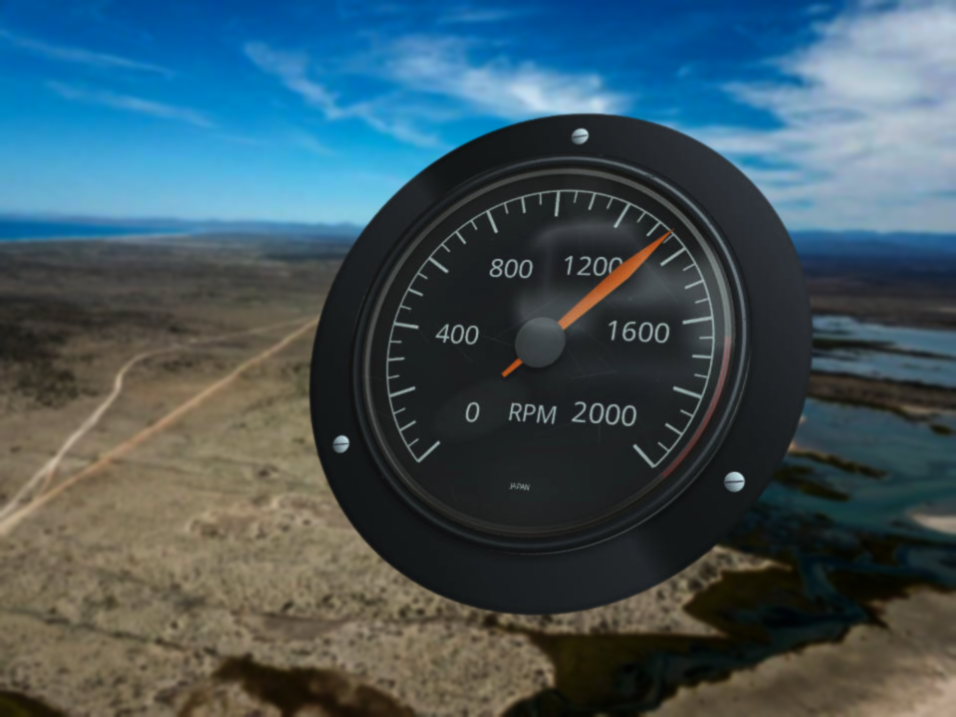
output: 1350 rpm
